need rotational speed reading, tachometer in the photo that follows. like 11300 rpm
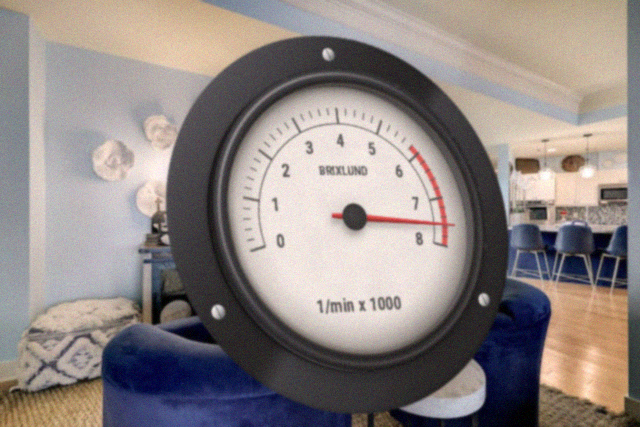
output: 7600 rpm
